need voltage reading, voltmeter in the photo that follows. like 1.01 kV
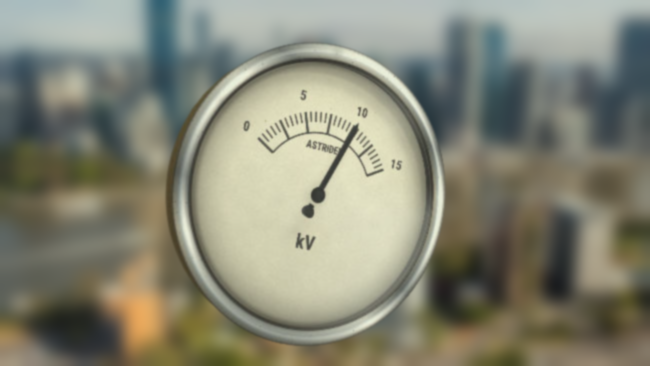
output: 10 kV
